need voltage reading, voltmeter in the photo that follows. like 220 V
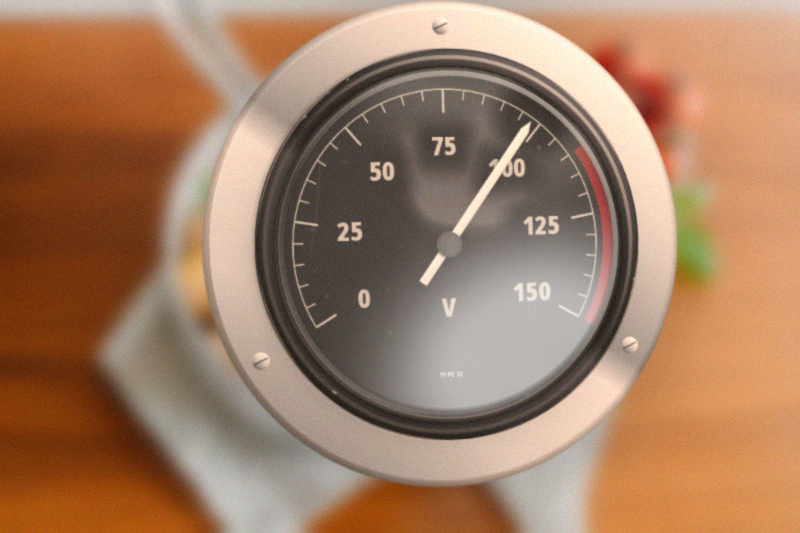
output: 97.5 V
